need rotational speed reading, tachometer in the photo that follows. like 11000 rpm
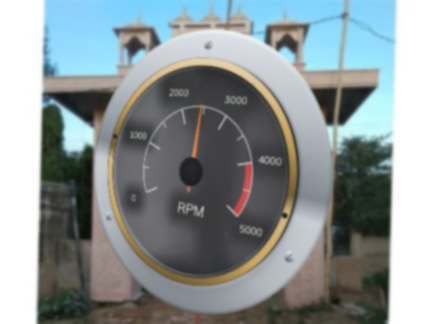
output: 2500 rpm
